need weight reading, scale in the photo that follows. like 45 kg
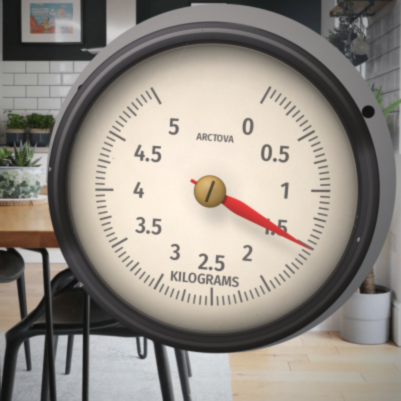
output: 1.5 kg
